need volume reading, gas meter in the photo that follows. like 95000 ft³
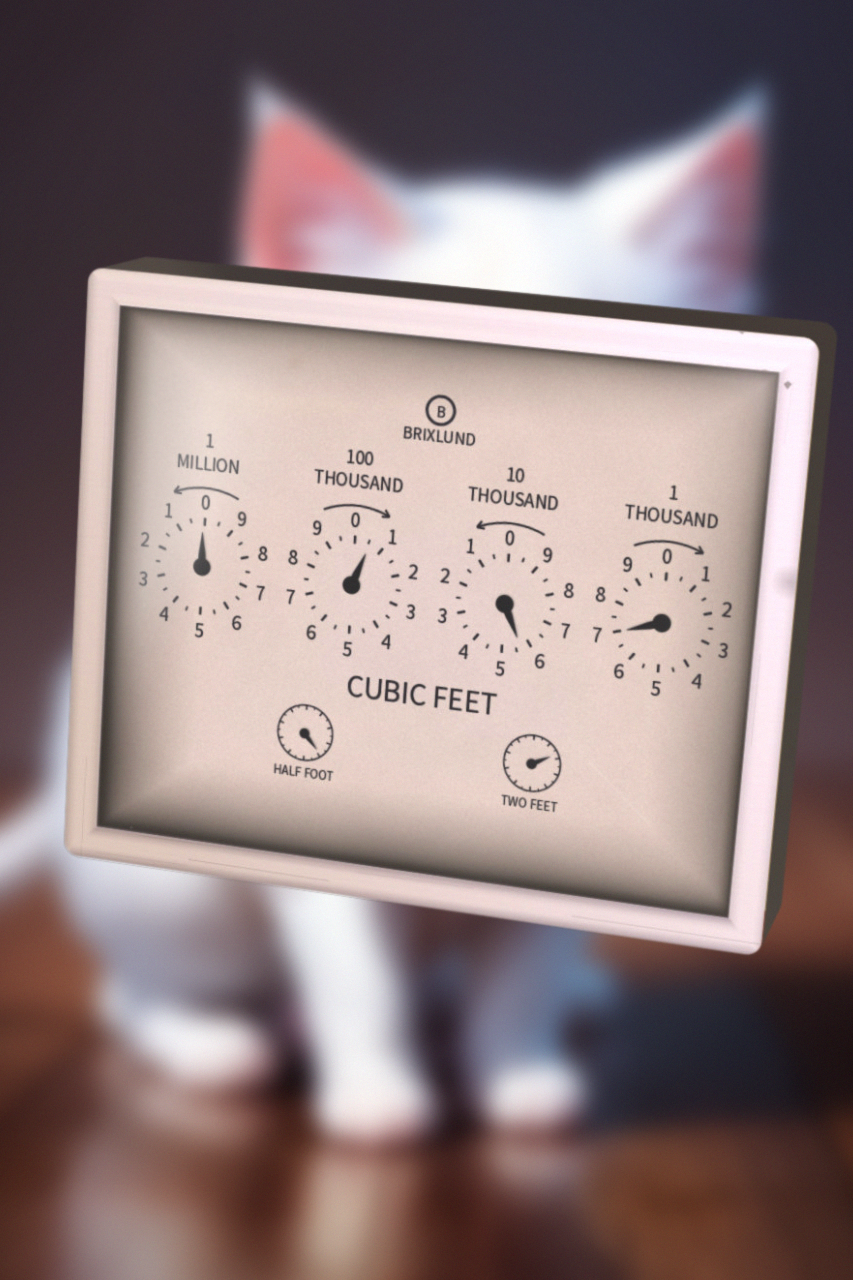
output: 5700 ft³
